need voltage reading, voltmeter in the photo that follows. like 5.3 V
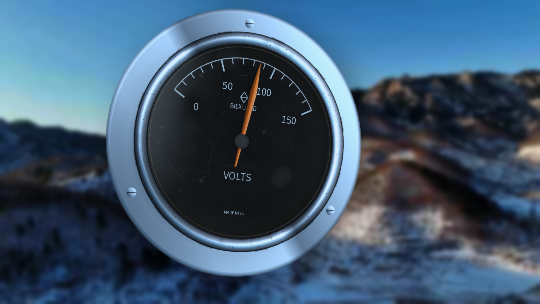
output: 85 V
